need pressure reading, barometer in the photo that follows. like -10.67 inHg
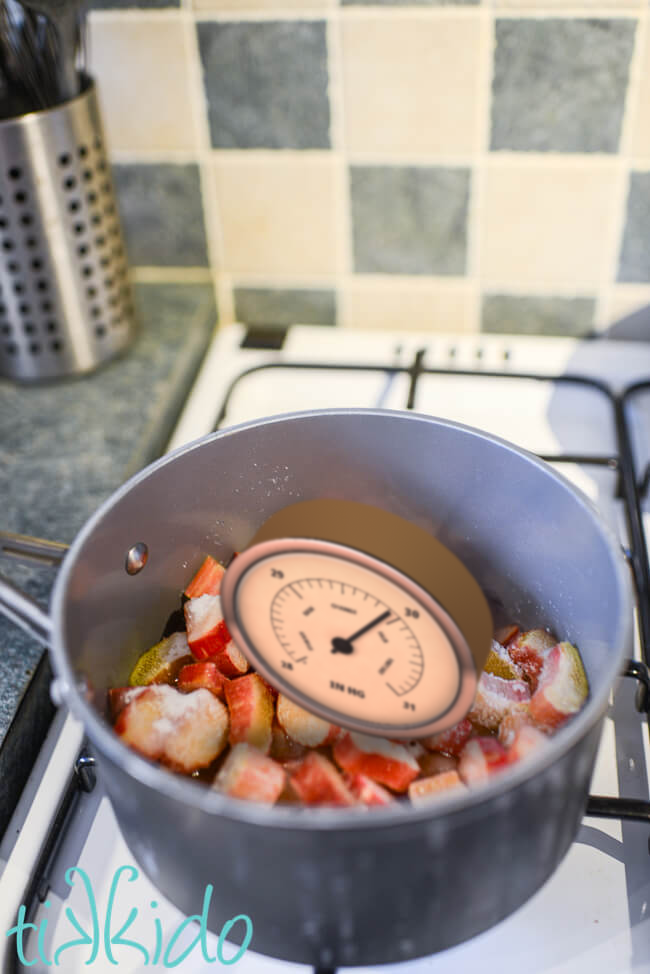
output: 29.9 inHg
